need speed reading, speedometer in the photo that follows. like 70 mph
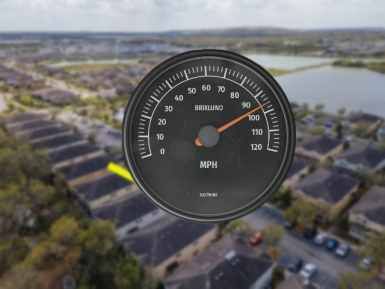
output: 96 mph
